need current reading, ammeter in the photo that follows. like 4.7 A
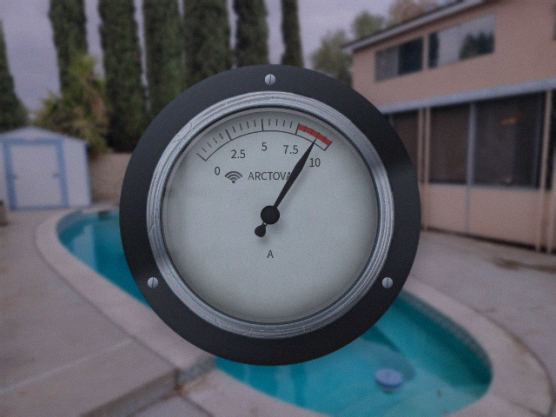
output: 9 A
